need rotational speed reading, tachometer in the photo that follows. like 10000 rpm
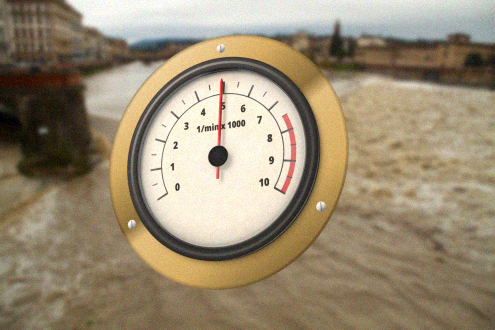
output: 5000 rpm
